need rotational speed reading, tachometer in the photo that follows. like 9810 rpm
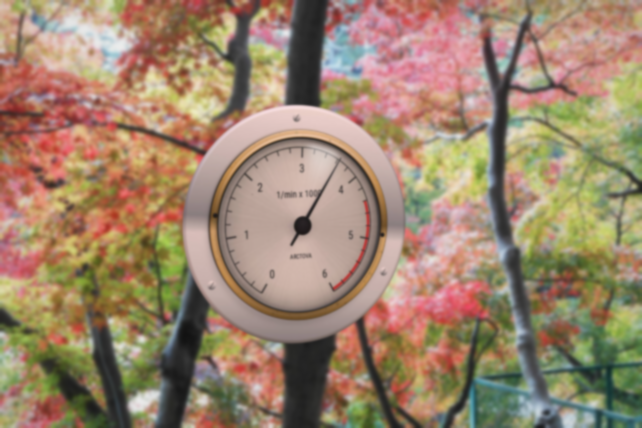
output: 3600 rpm
